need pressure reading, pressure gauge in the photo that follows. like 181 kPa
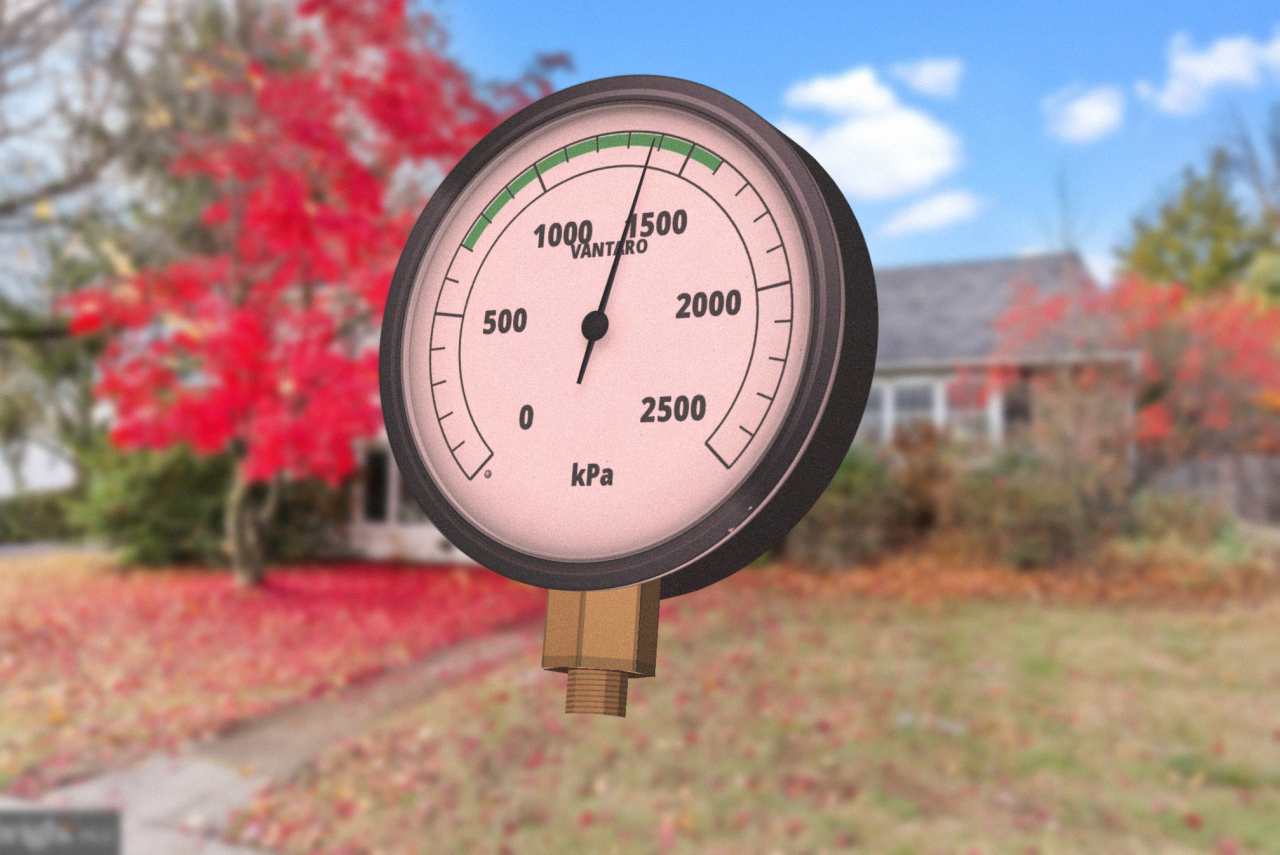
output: 1400 kPa
